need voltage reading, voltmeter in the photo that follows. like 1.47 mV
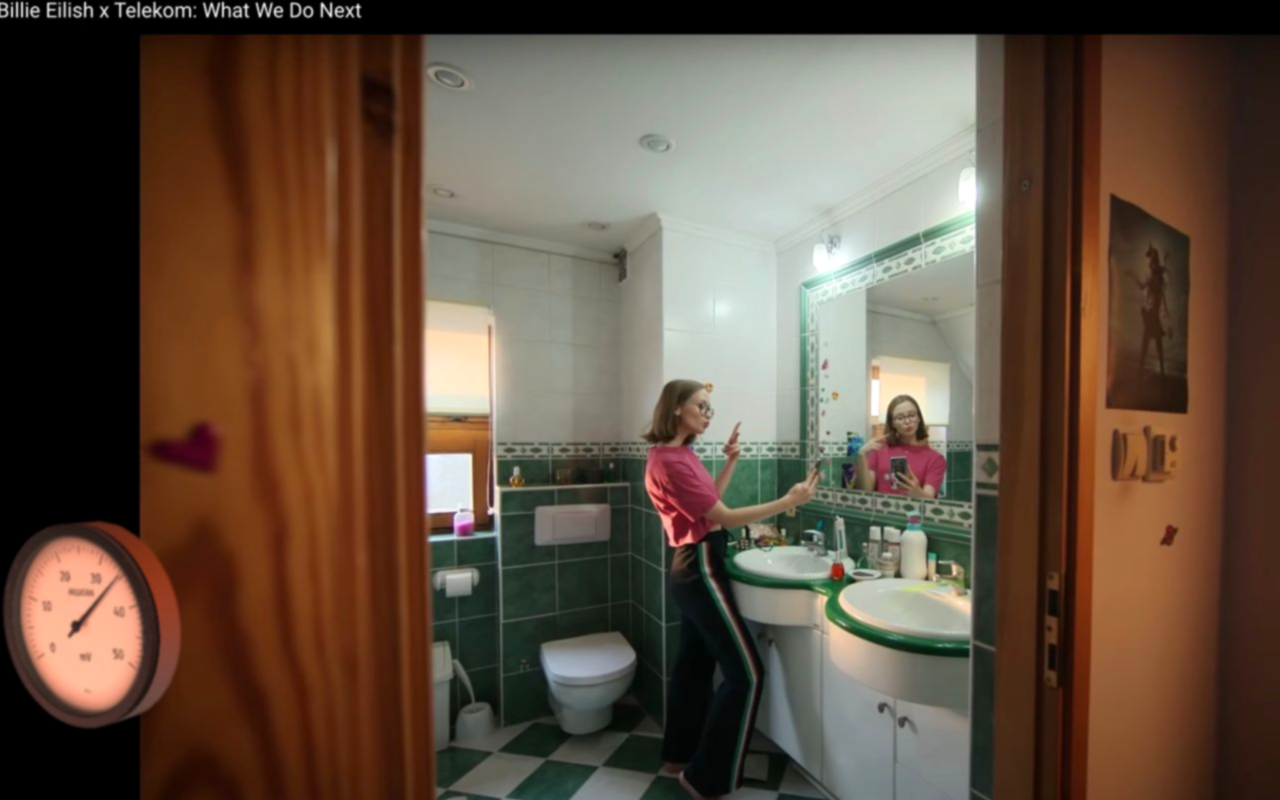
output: 35 mV
